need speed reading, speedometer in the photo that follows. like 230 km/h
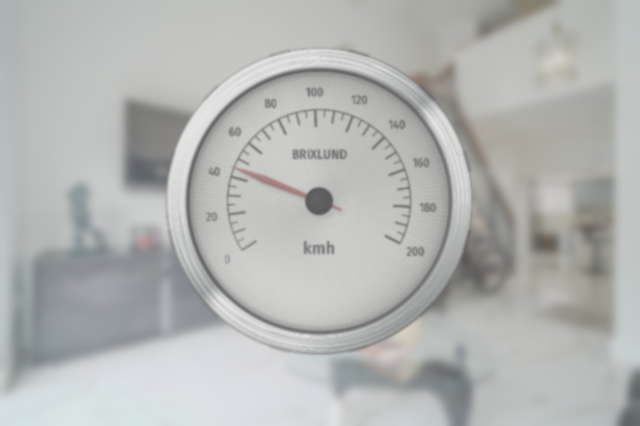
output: 45 km/h
